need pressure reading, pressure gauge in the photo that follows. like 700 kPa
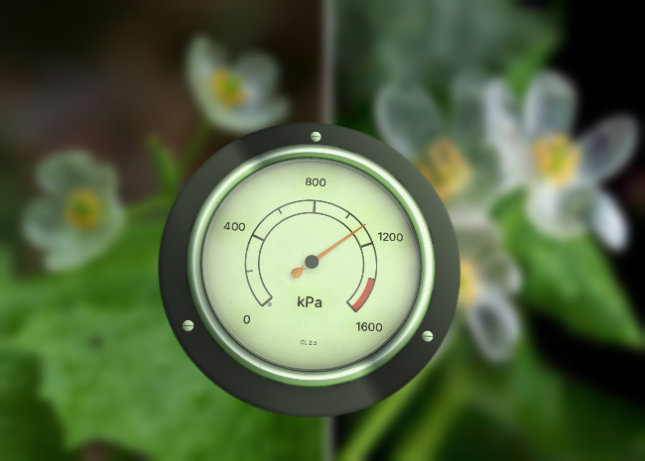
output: 1100 kPa
